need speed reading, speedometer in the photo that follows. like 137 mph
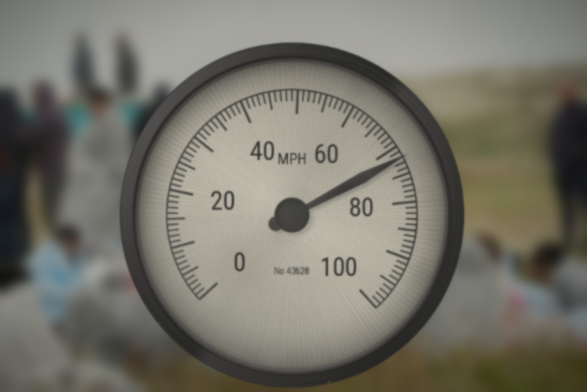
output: 72 mph
